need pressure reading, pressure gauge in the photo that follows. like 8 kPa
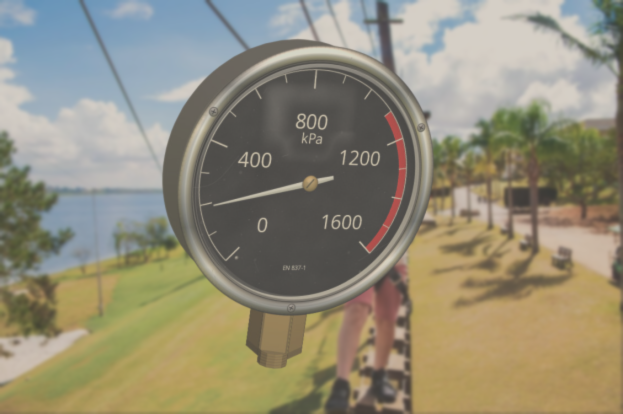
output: 200 kPa
